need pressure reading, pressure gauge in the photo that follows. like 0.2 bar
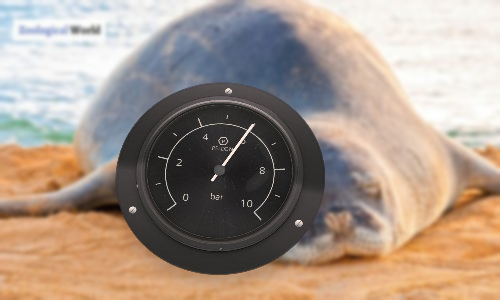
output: 6 bar
